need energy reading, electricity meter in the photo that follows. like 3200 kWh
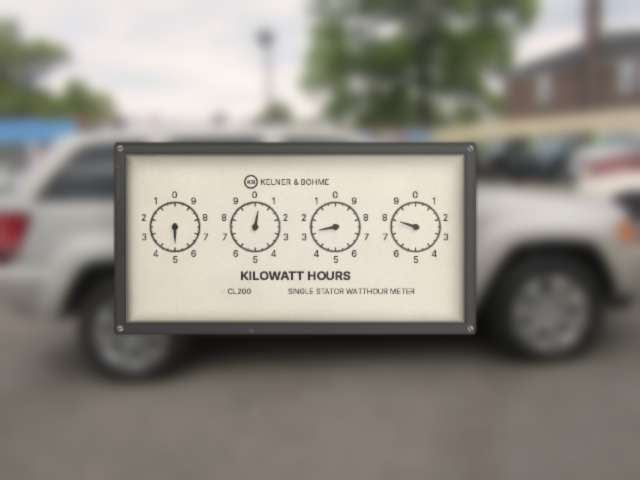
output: 5028 kWh
